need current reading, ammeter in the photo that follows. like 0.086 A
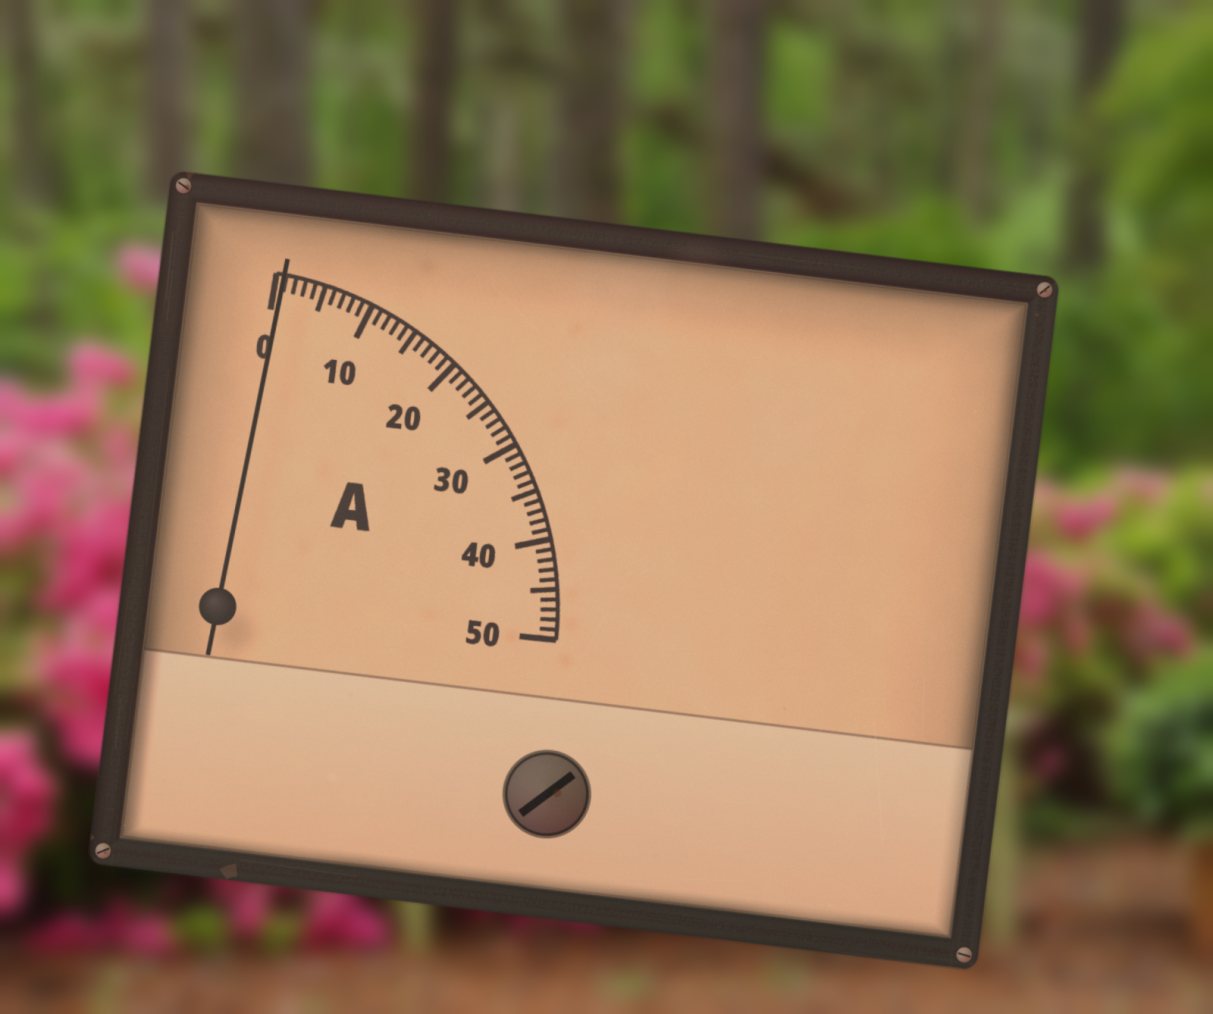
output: 1 A
